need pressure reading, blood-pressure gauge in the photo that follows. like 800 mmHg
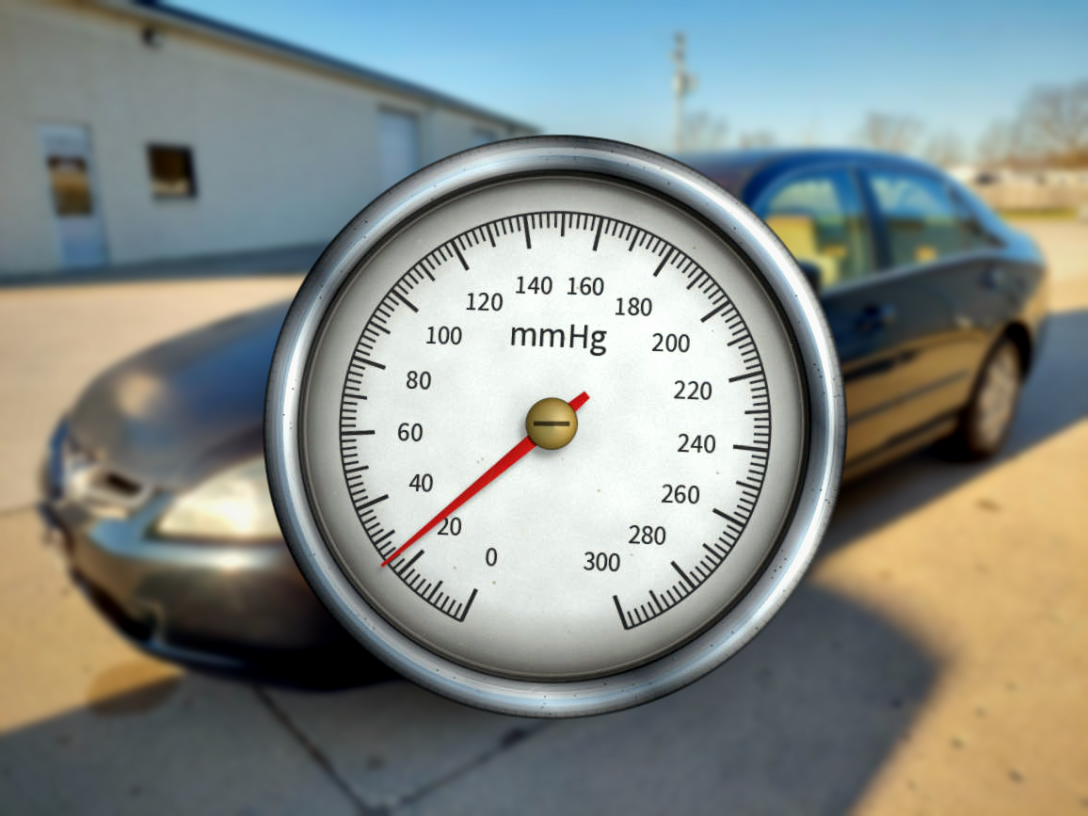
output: 24 mmHg
